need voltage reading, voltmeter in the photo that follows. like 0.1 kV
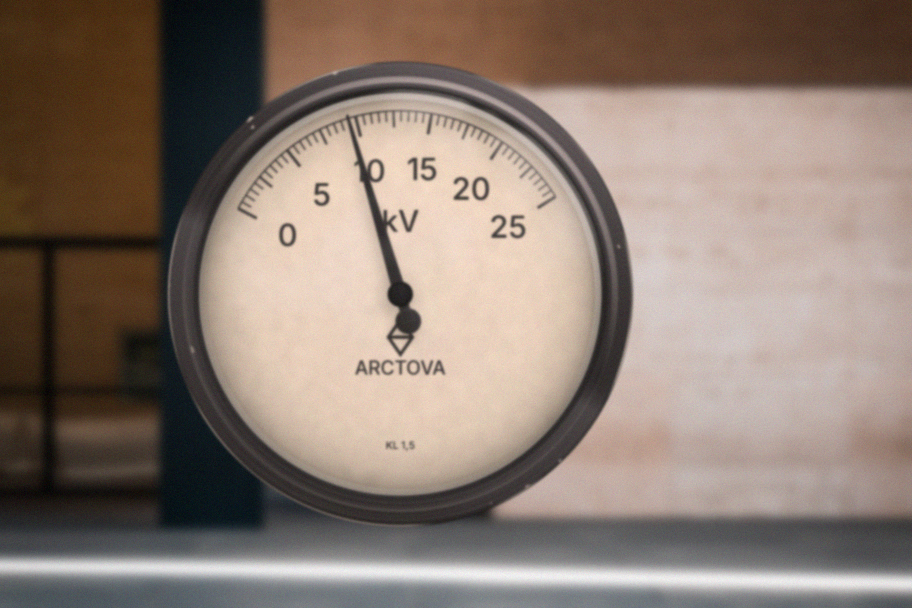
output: 9.5 kV
